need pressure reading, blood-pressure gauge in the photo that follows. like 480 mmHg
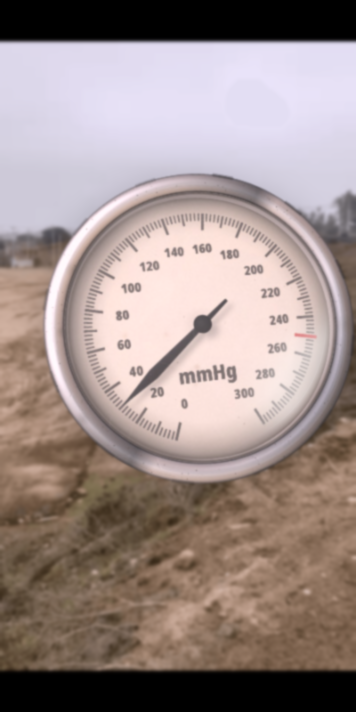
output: 30 mmHg
